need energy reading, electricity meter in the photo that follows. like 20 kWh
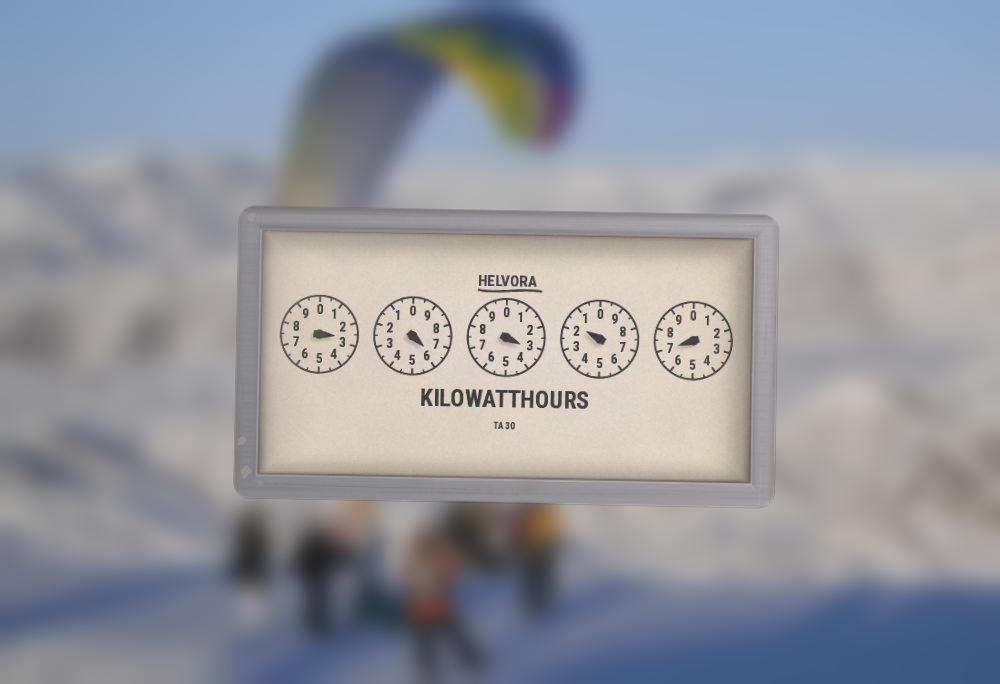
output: 26317 kWh
